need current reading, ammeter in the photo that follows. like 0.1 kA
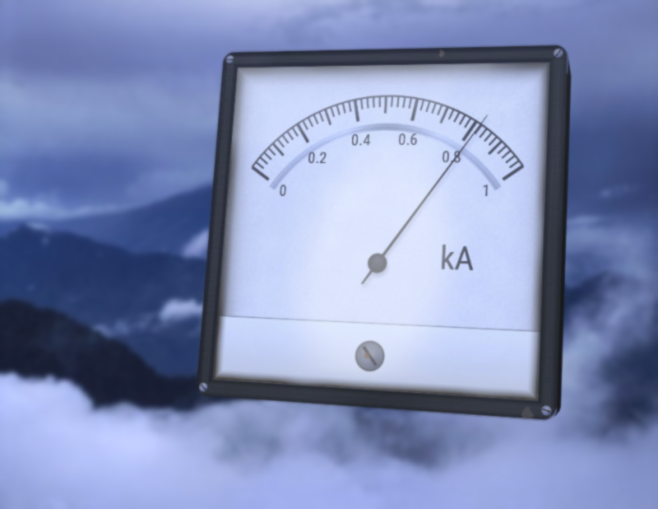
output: 0.82 kA
